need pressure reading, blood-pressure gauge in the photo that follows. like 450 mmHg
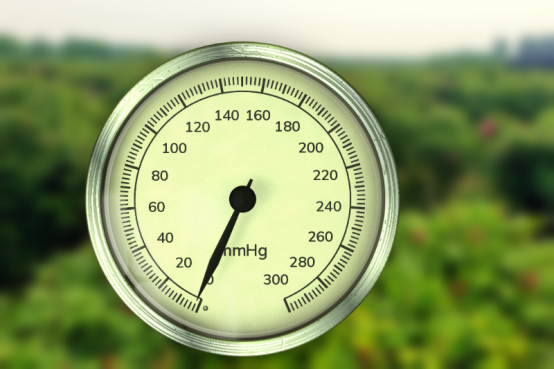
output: 2 mmHg
